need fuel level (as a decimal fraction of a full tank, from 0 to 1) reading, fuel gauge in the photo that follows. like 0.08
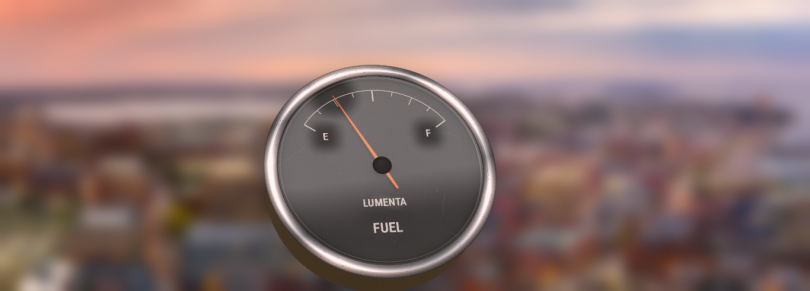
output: 0.25
